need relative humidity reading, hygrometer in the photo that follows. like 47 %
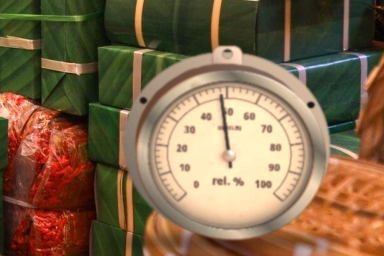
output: 48 %
